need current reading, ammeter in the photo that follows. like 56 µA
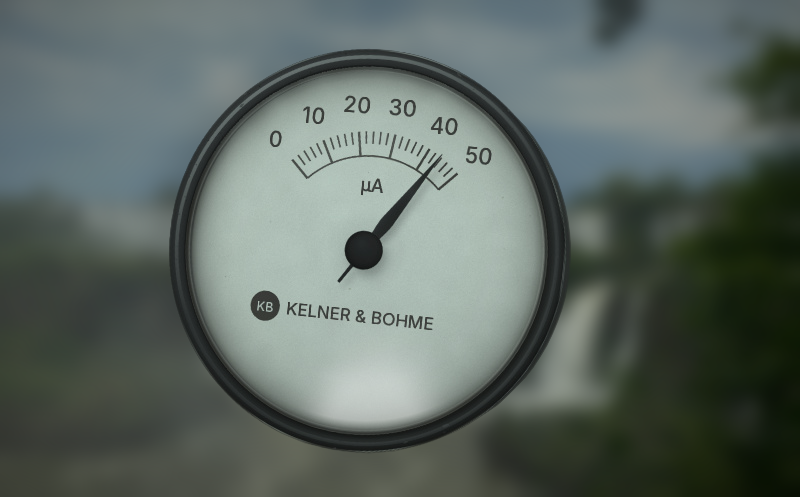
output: 44 µA
